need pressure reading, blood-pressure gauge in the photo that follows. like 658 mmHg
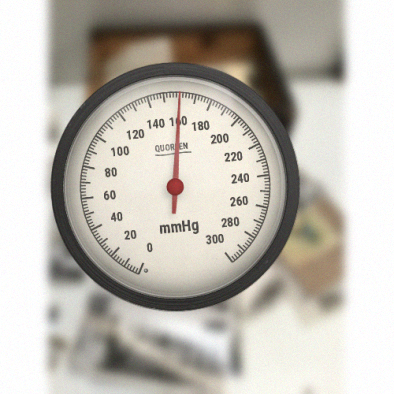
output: 160 mmHg
